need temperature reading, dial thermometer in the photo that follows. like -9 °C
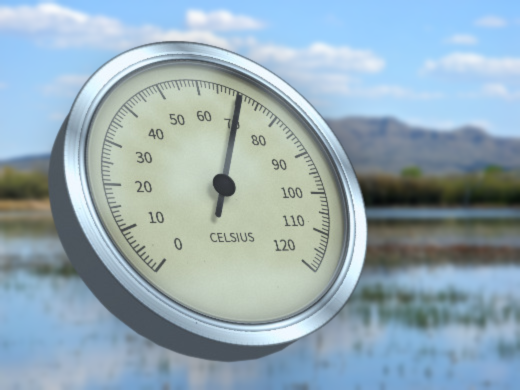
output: 70 °C
